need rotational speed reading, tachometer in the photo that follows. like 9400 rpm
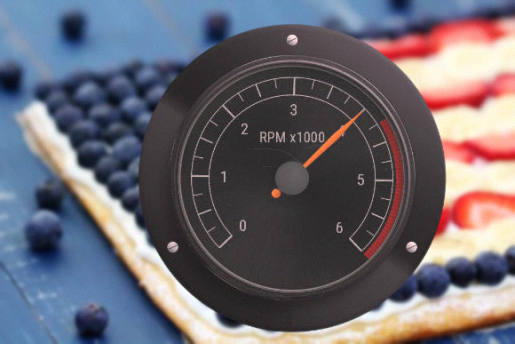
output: 4000 rpm
